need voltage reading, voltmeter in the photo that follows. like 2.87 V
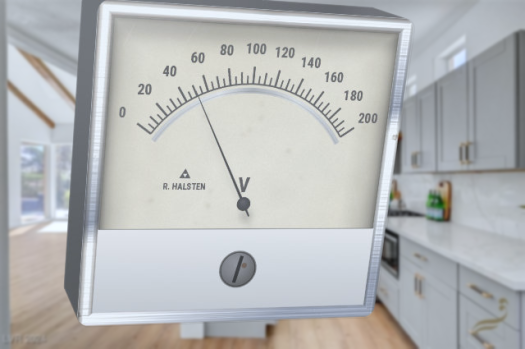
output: 50 V
